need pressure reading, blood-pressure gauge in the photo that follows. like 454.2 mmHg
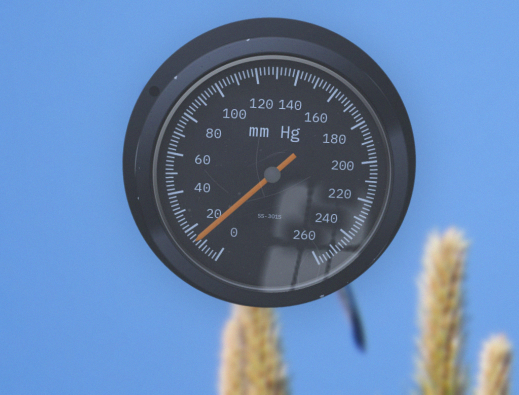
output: 14 mmHg
